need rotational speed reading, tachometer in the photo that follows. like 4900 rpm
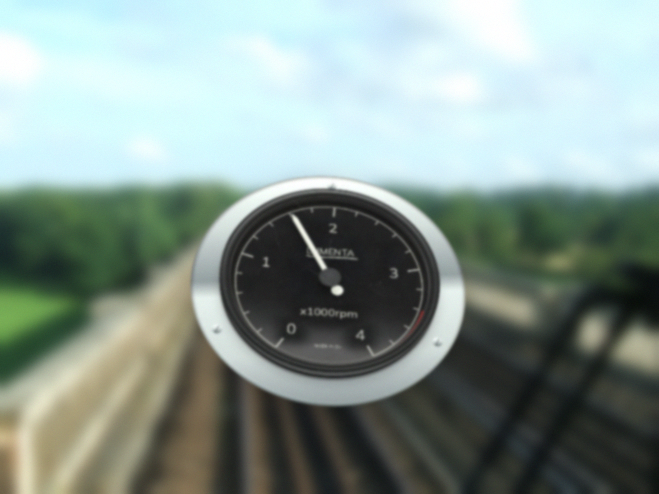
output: 1600 rpm
